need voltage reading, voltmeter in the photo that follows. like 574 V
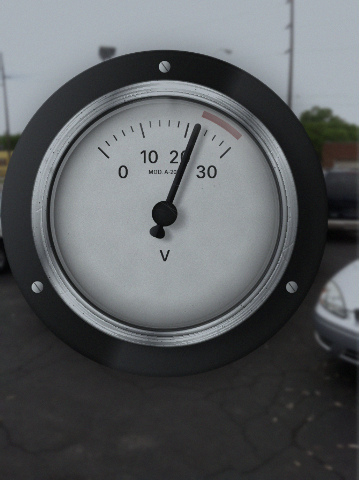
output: 22 V
